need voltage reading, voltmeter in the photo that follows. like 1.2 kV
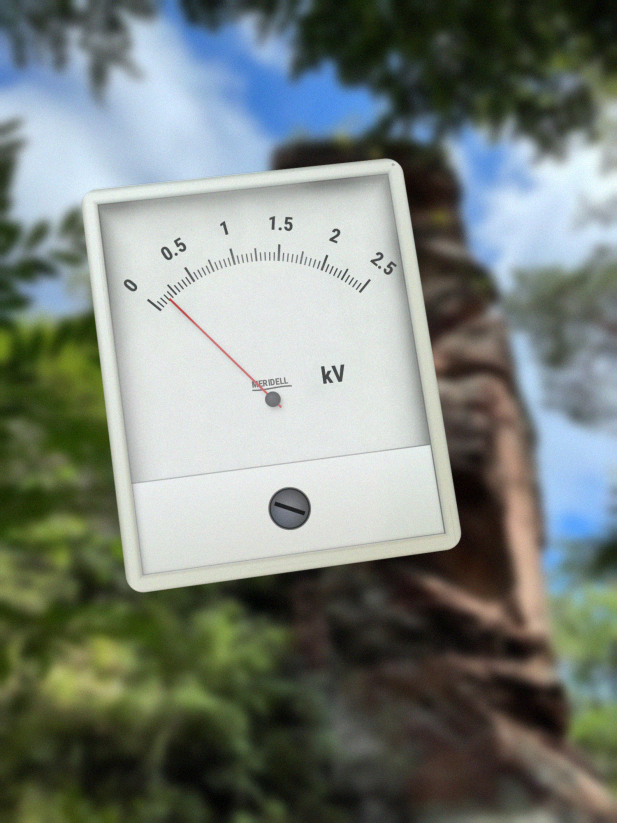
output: 0.15 kV
